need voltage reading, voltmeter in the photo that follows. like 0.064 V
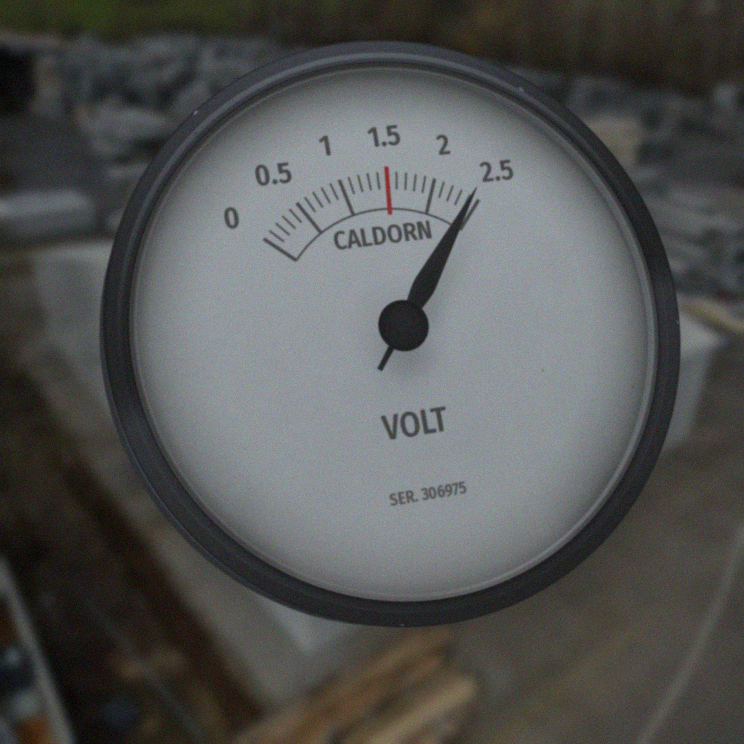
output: 2.4 V
